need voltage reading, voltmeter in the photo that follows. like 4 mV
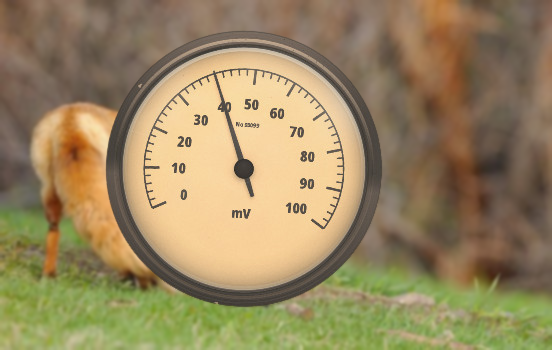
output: 40 mV
